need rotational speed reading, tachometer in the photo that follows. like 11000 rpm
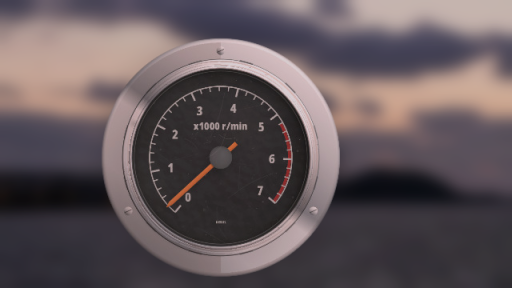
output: 200 rpm
